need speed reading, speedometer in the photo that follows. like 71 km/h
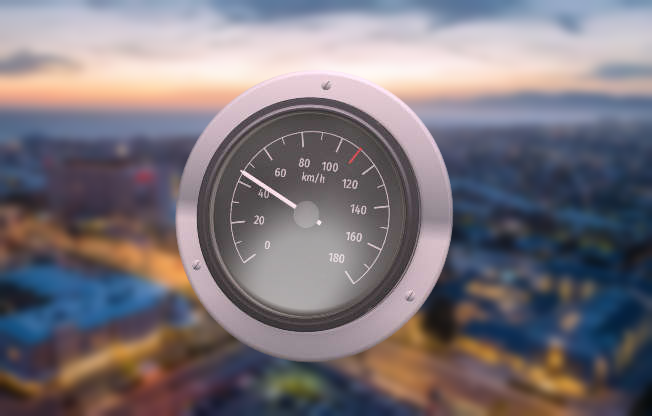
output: 45 km/h
